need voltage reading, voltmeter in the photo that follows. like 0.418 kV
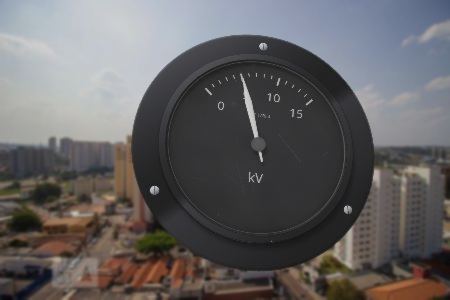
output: 5 kV
